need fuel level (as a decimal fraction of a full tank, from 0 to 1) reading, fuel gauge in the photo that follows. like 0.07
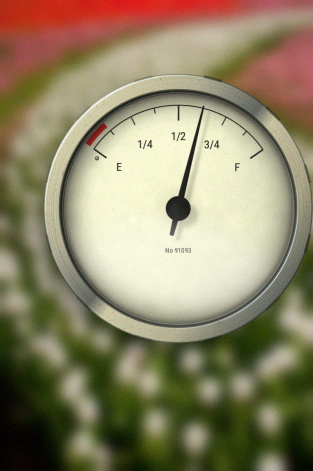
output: 0.625
